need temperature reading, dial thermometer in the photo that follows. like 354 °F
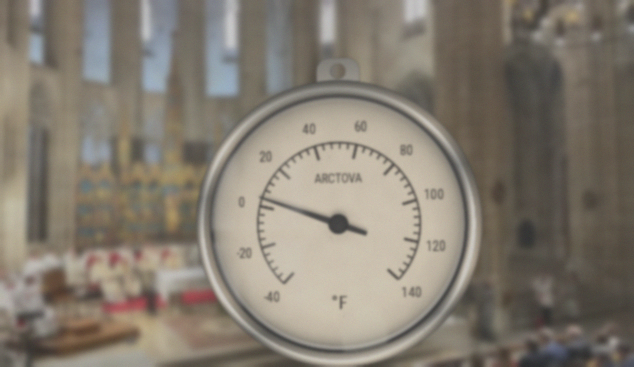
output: 4 °F
